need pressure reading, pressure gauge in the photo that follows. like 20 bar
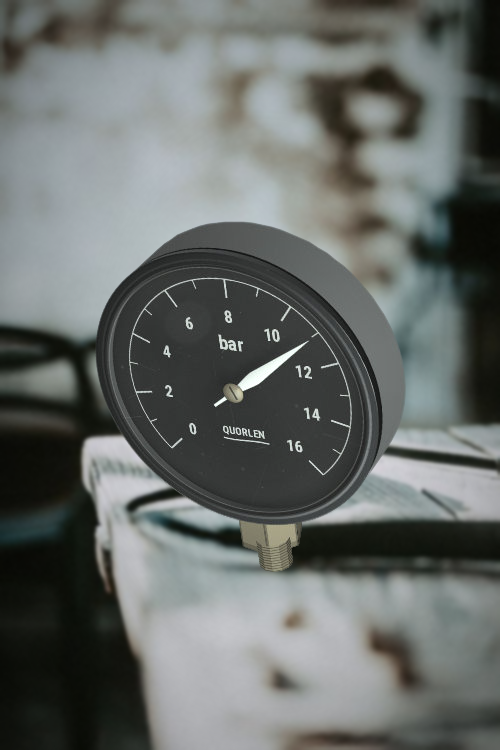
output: 11 bar
